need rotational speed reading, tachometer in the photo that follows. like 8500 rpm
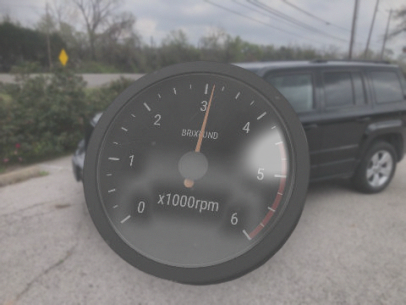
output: 3125 rpm
